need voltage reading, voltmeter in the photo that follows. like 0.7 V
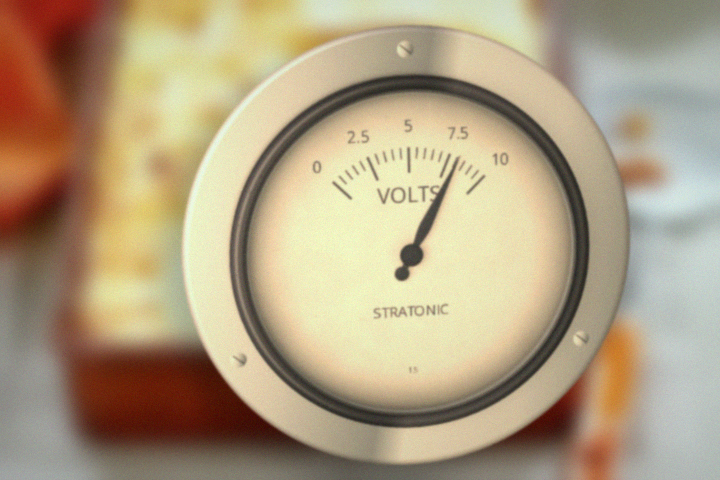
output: 8 V
